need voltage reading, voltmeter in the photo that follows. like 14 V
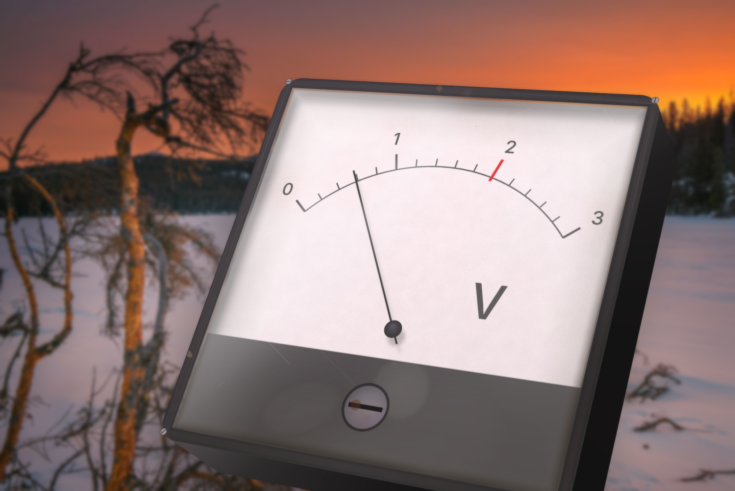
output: 0.6 V
